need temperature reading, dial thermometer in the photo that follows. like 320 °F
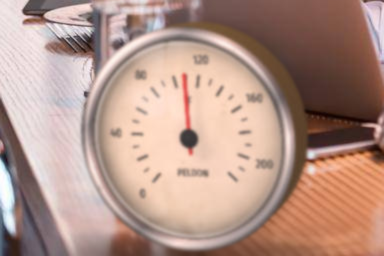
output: 110 °F
